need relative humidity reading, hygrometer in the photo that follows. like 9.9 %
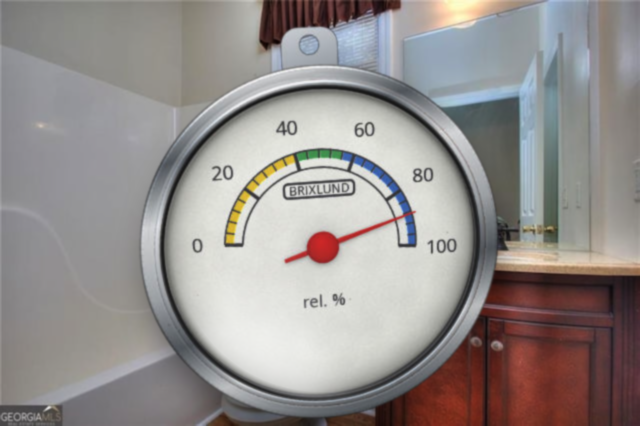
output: 88 %
